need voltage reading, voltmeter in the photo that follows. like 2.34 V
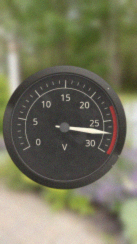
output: 27 V
